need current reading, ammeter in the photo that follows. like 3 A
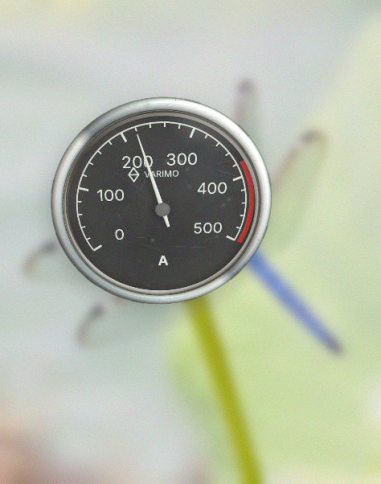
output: 220 A
